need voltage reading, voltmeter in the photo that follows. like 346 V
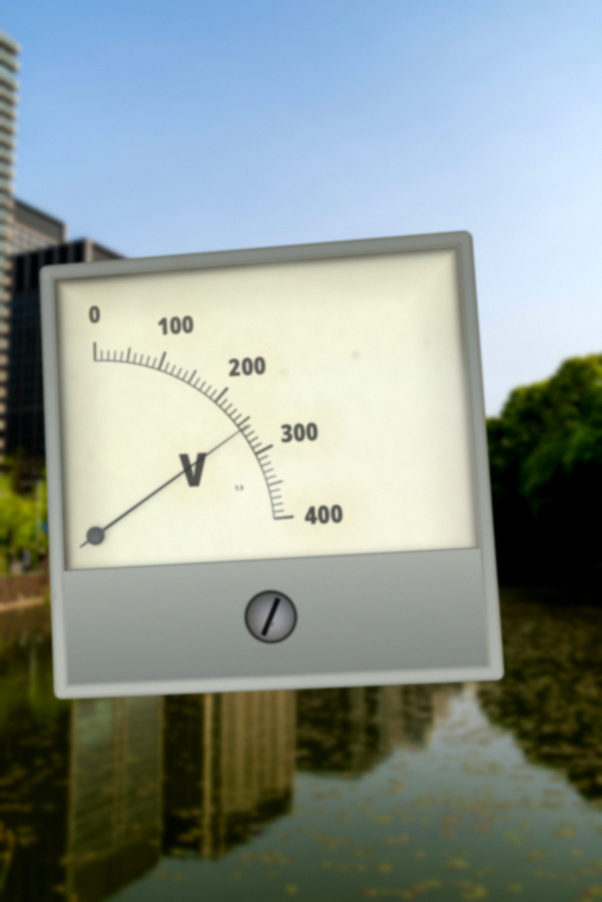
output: 260 V
